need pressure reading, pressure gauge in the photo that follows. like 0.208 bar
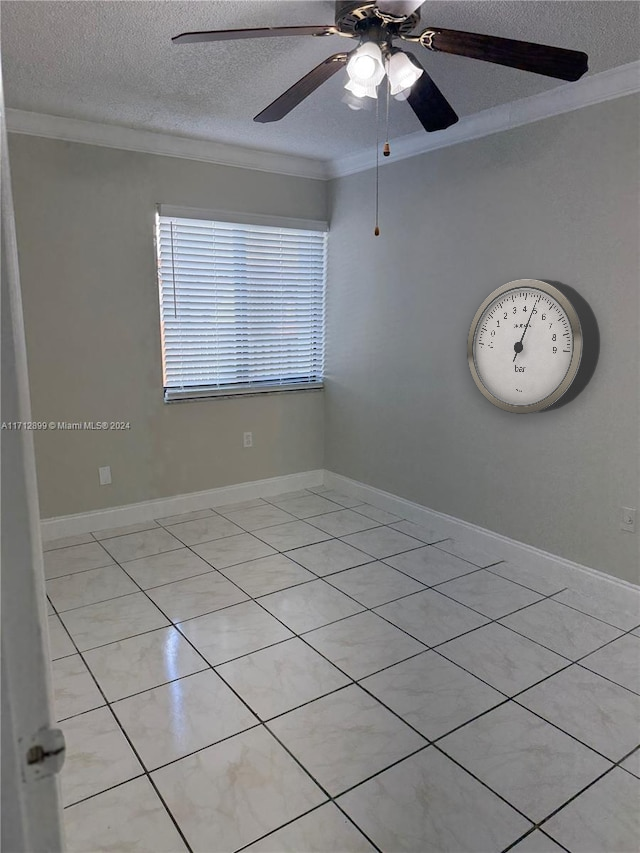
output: 5 bar
